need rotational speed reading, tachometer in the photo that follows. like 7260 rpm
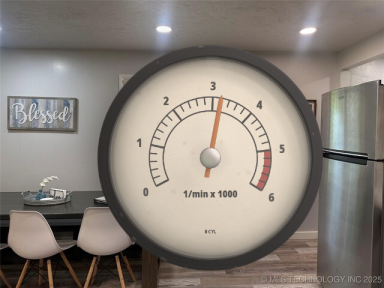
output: 3200 rpm
